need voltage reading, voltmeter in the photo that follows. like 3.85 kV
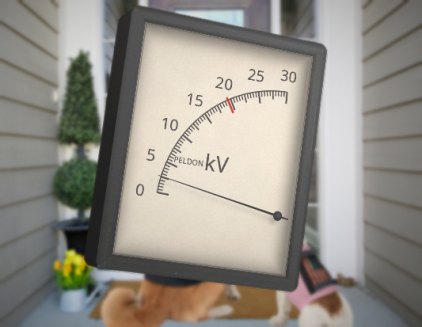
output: 2.5 kV
